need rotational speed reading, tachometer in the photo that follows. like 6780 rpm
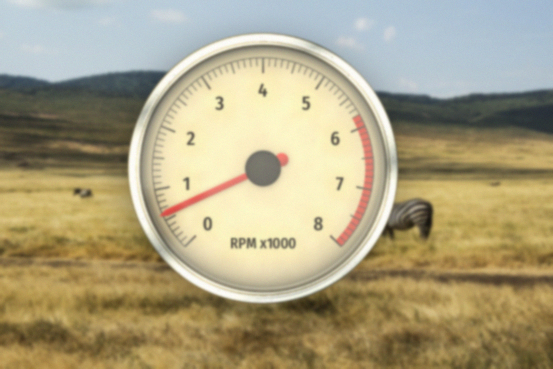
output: 600 rpm
